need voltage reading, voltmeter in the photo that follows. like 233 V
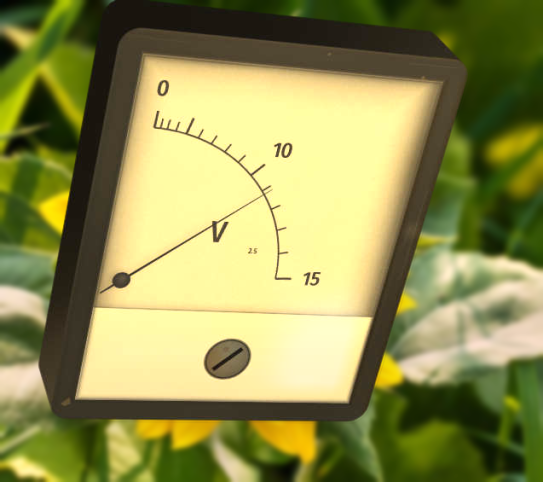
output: 11 V
